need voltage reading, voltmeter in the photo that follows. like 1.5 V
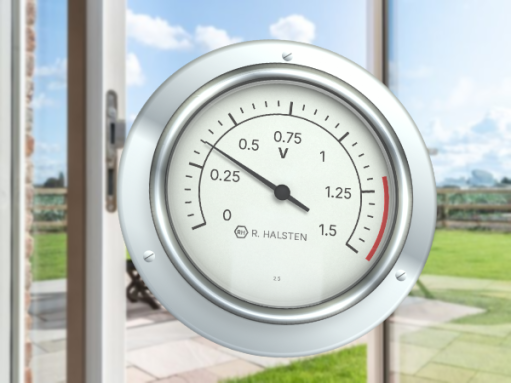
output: 0.35 V
